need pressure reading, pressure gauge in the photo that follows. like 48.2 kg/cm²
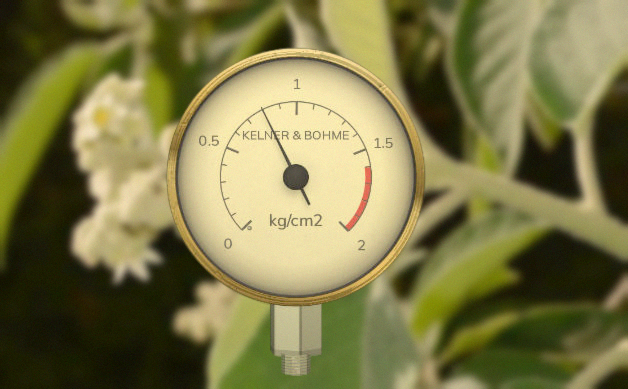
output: 0.8 kg/cm²
